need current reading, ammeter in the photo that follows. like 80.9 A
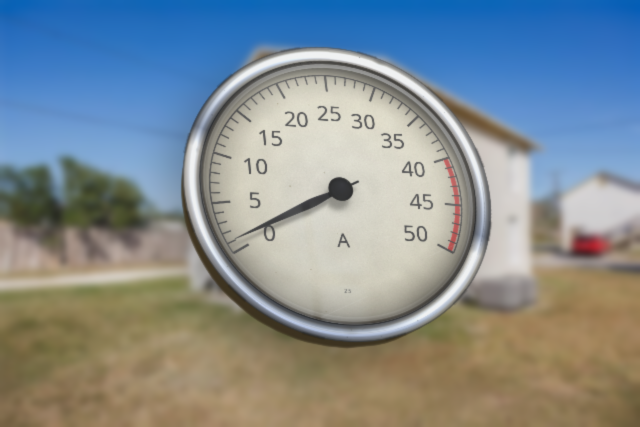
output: 1 A
